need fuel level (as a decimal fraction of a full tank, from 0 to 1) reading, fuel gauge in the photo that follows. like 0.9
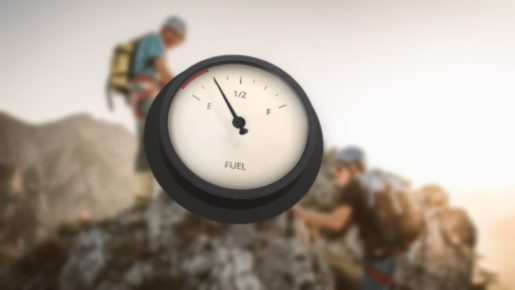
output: 0.25
